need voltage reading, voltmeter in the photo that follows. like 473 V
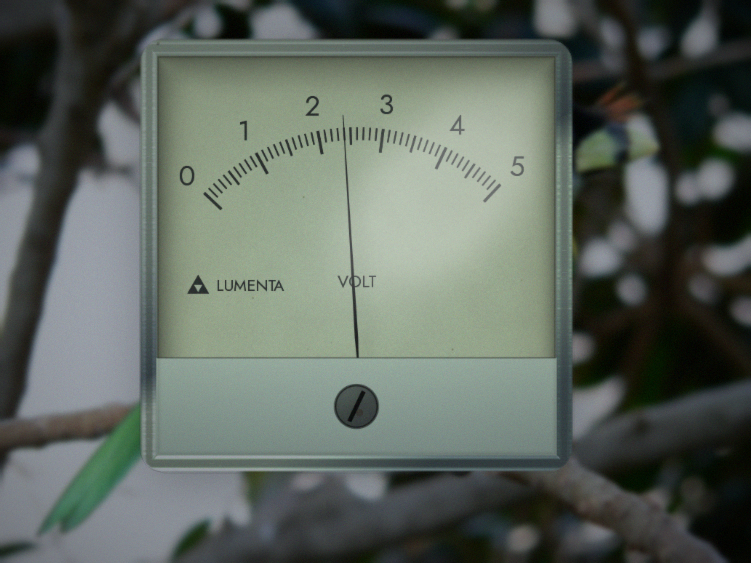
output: 2.4 V
